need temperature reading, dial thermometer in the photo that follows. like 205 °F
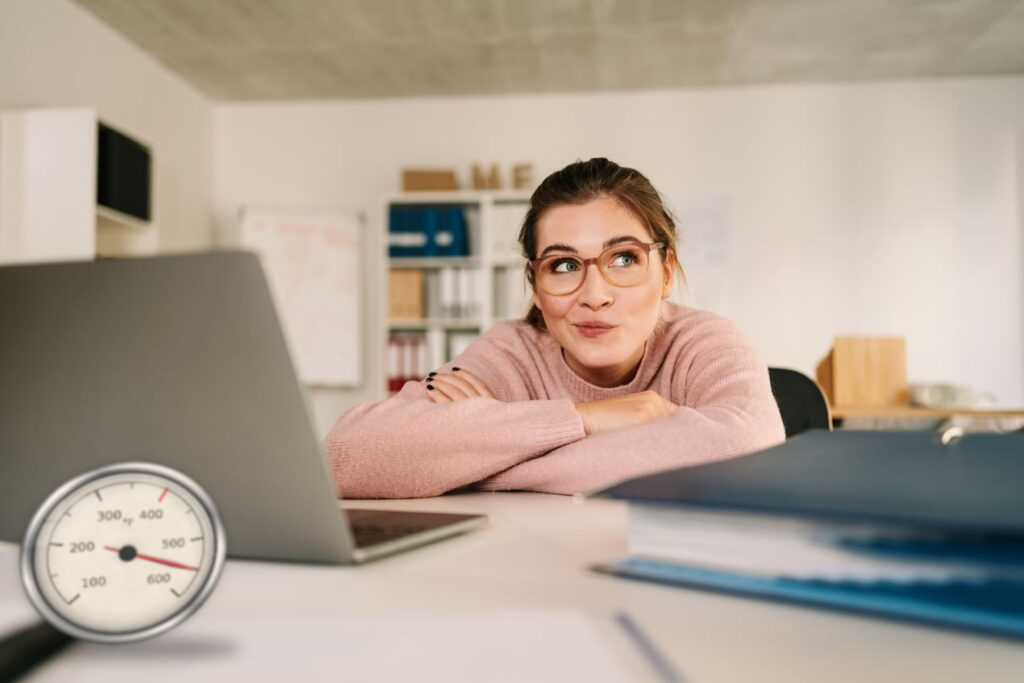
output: 550 °F
